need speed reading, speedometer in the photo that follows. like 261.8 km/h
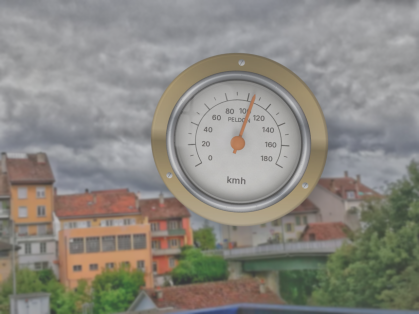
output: 105 km/h
